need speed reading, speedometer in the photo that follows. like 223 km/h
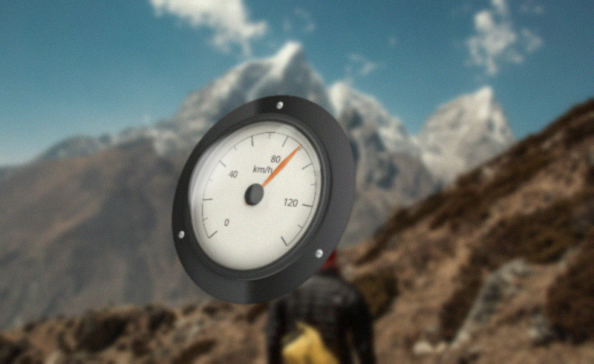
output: 90 km/h
